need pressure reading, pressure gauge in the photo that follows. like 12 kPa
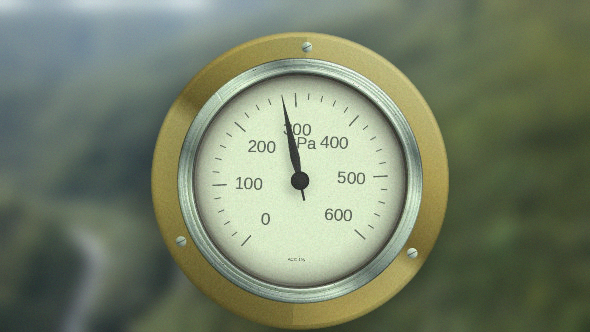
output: 280 kPa
